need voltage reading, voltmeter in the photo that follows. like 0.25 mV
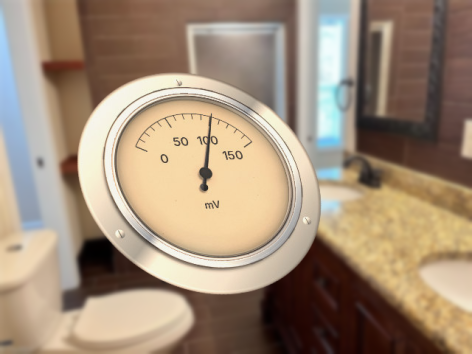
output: 100 mV
